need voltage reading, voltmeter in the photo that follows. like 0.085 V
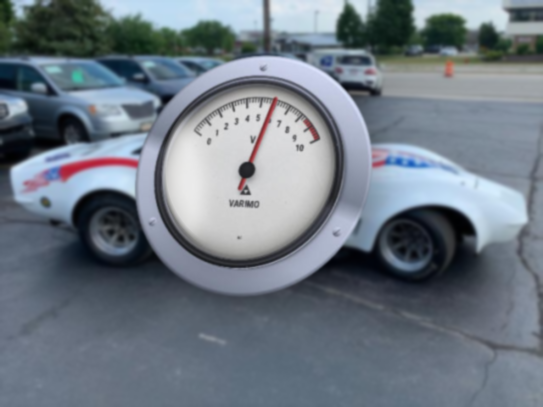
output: 6 V
